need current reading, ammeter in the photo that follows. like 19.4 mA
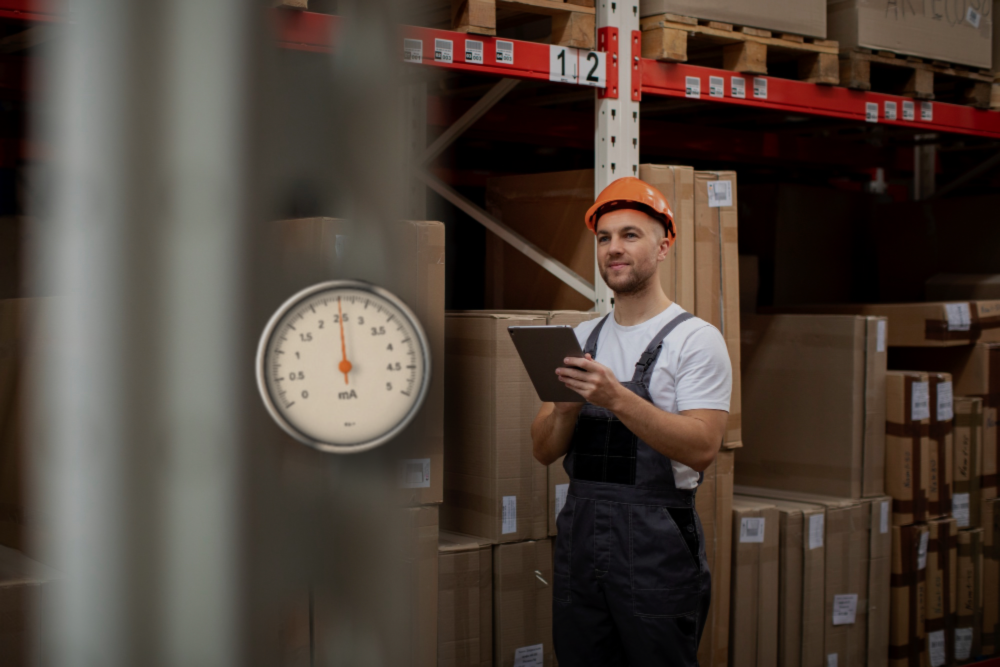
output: 2.5 mA
